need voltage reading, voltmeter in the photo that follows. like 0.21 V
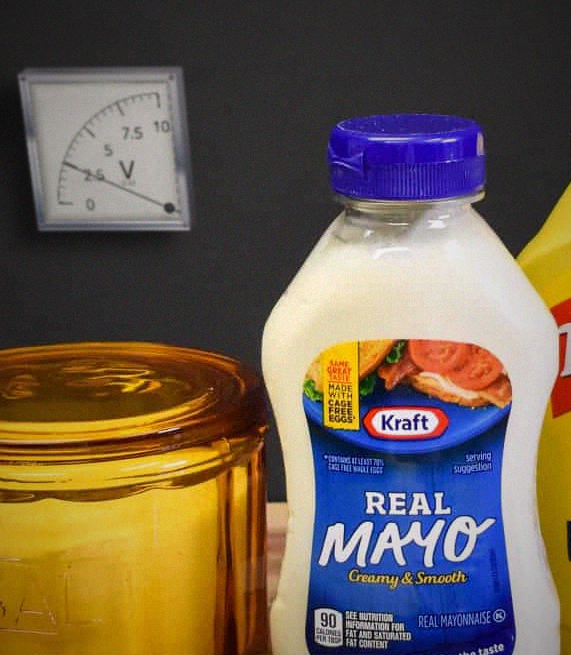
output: 2.5 V
